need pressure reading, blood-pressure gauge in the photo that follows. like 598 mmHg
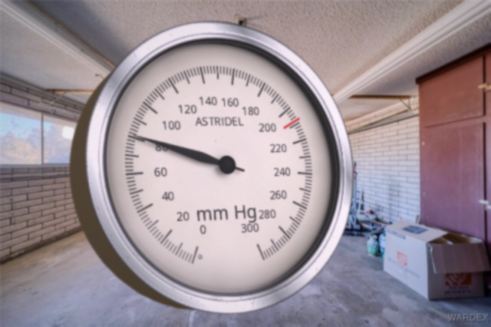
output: 80 mmHg
